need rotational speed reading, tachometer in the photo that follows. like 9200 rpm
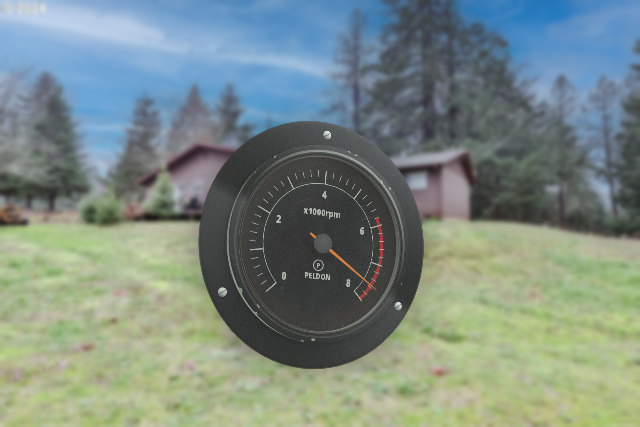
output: 7600 rpm
